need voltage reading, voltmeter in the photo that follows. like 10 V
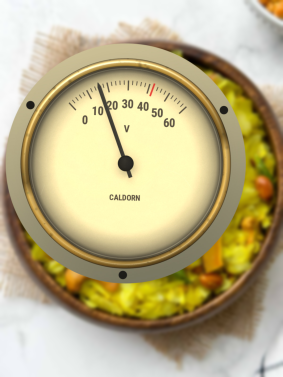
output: 16 V
